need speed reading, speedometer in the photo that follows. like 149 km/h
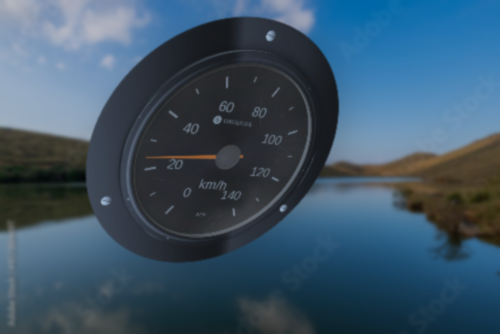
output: 25 km/h
